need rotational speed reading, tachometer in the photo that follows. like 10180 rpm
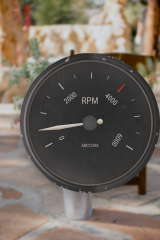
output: 500 rpm
